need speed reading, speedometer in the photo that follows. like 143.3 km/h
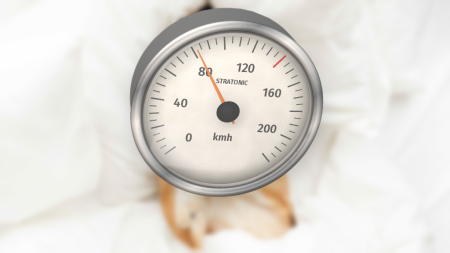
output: 82.5 km/h
